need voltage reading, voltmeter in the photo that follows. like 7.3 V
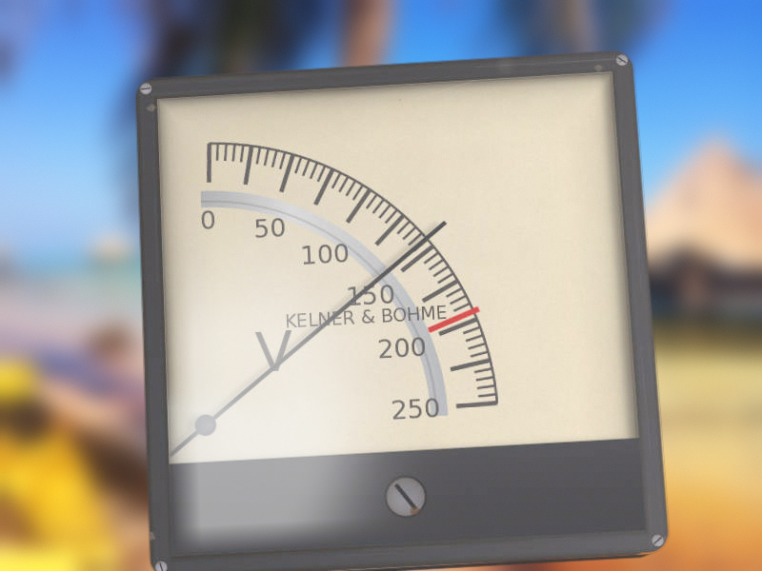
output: 145 V
